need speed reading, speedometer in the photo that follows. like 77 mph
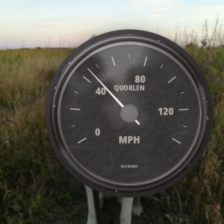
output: 45 mph
